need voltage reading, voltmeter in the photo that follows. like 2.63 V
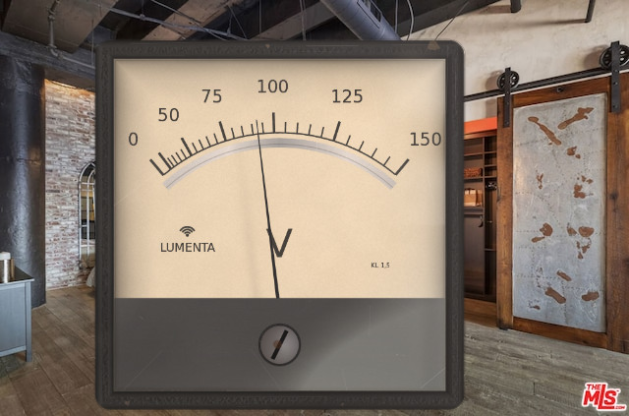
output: 92.5 V
